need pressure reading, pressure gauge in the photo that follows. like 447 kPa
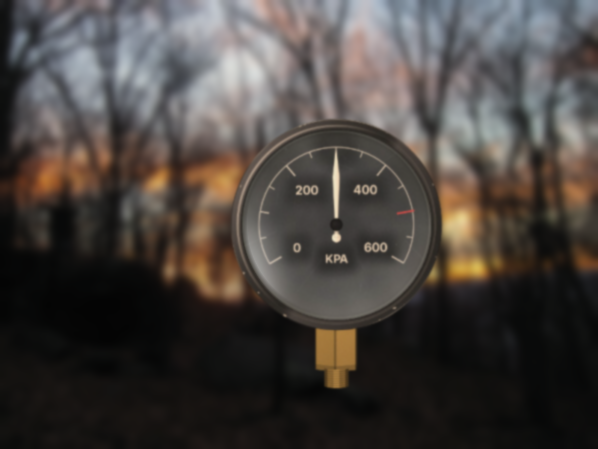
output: 300 kPa
